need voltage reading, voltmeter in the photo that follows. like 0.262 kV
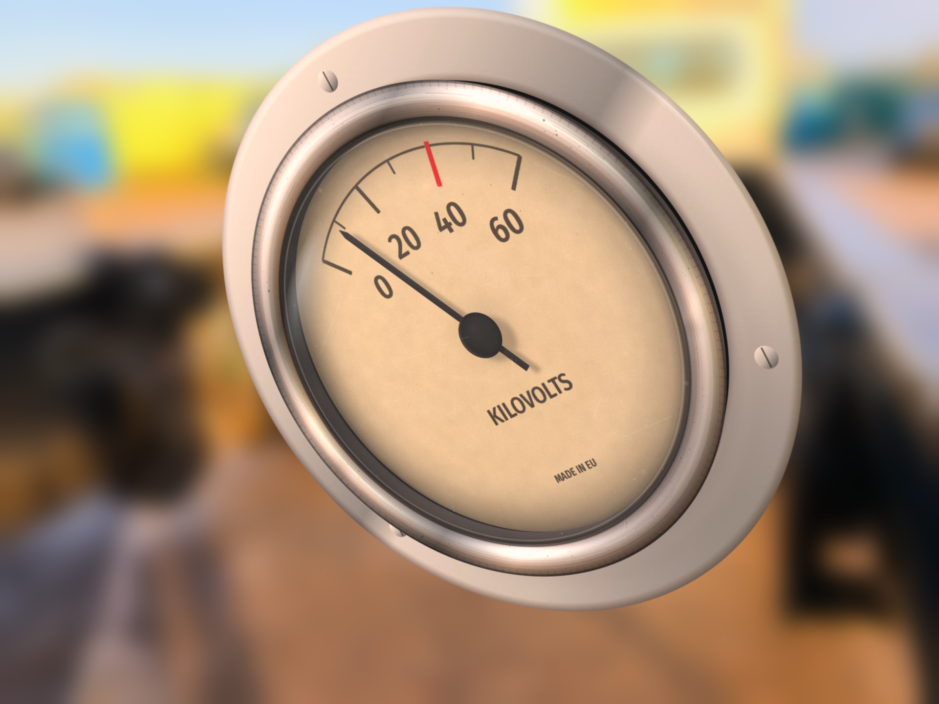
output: 10 kV
